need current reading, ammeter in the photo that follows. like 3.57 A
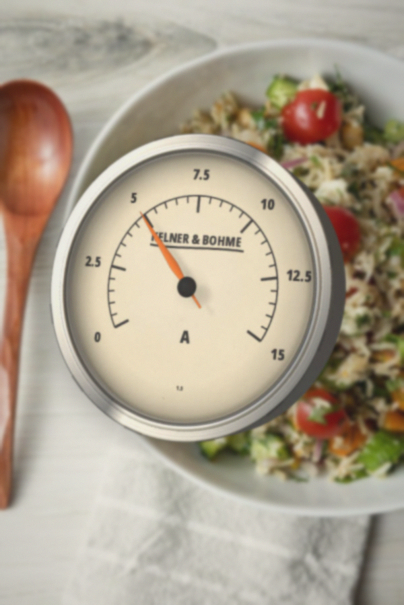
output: 5 A
